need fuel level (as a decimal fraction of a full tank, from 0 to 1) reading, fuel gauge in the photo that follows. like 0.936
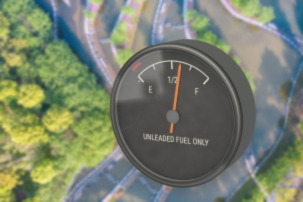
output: 0.625
